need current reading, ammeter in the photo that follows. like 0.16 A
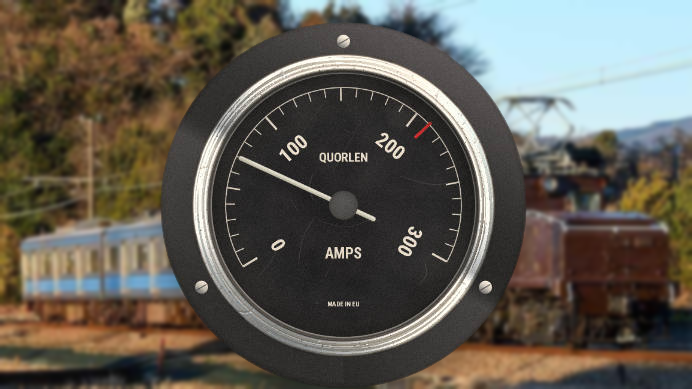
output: 70 A
